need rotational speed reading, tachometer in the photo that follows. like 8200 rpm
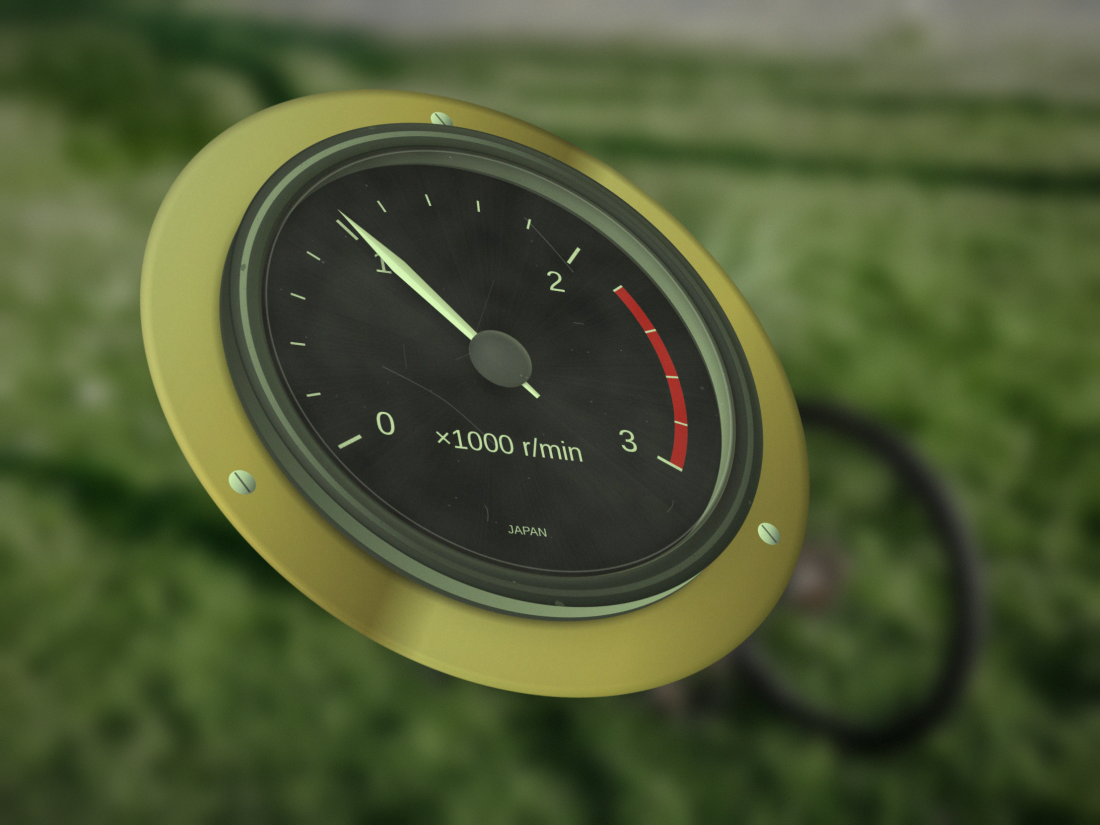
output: 1000 rpm
